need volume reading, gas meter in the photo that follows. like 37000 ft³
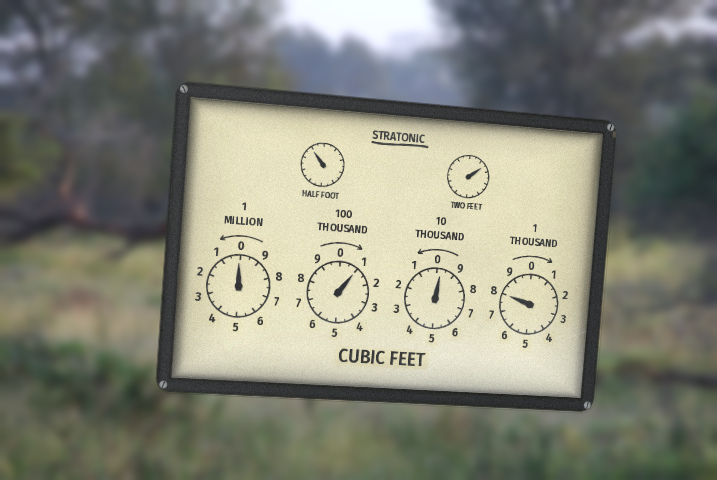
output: 9800 ft³
